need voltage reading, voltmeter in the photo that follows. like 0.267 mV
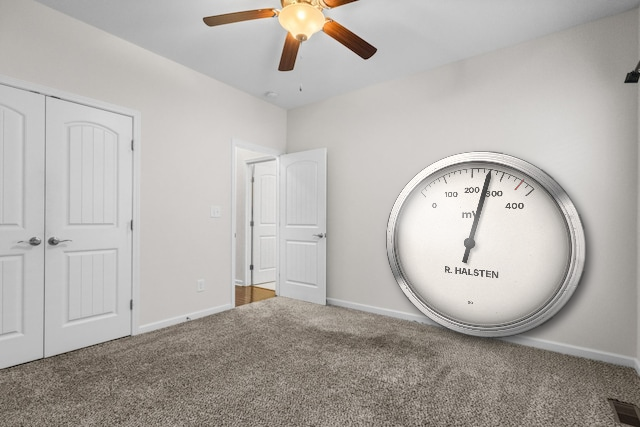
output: 260 mV
